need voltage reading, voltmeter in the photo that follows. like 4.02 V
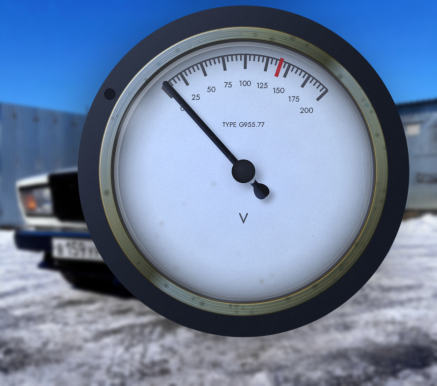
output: 5 V
